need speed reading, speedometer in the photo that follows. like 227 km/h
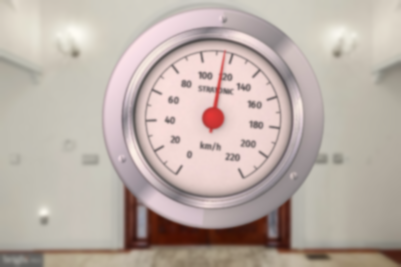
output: 115 km/h
